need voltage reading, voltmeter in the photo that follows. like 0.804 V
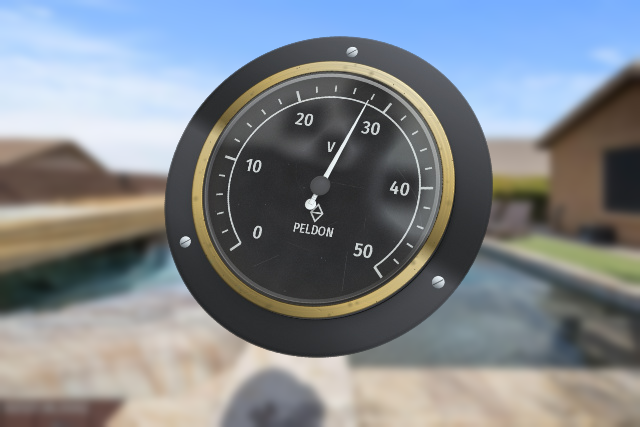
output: 28 V
